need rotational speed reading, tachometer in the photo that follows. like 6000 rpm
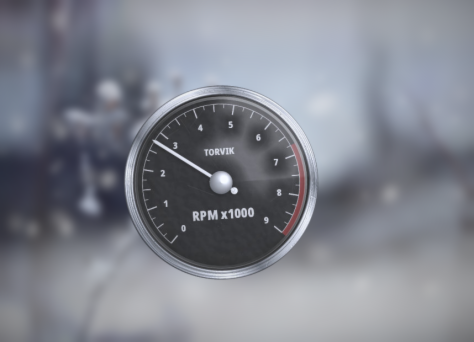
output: 2750 rpm
